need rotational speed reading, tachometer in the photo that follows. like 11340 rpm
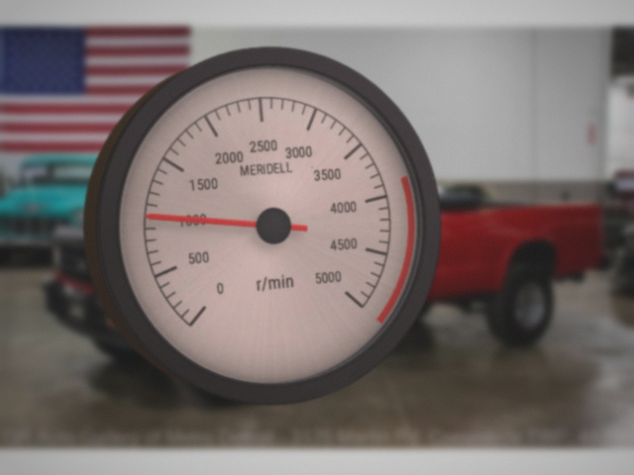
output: 1000 rpm
